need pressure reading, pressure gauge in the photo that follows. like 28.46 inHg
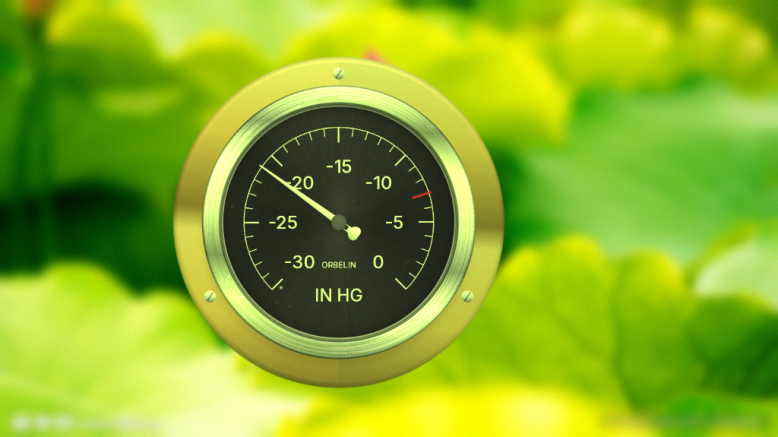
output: -21 inHg
